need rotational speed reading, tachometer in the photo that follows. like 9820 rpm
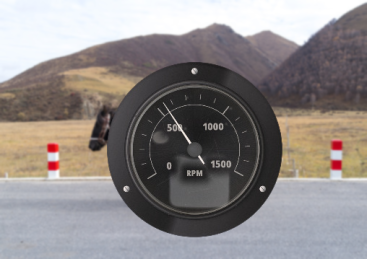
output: 550 rpm
